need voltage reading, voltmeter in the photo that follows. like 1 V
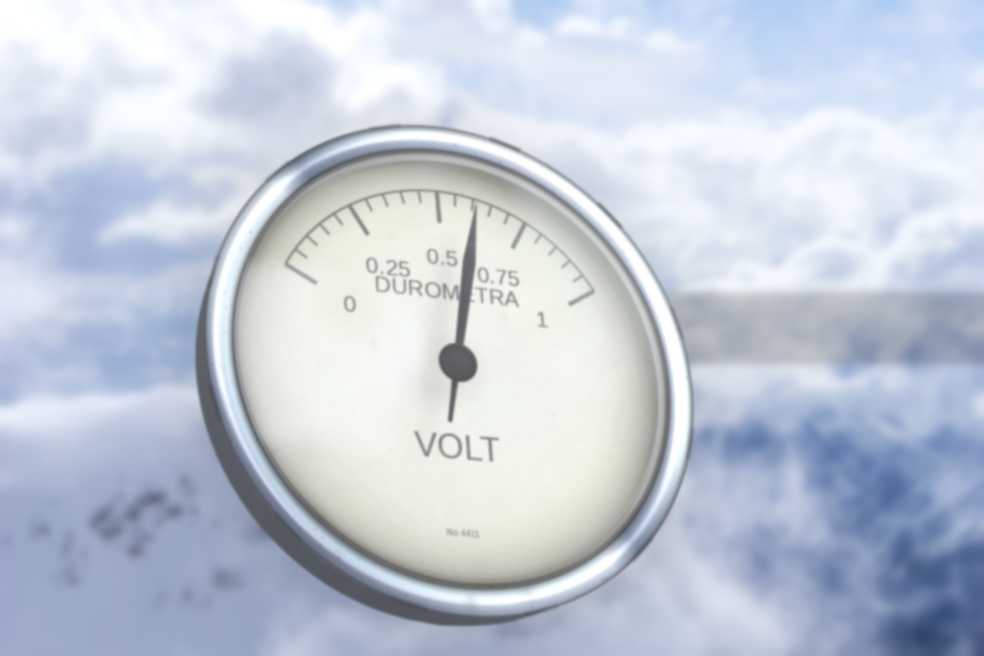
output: 0.6 V
